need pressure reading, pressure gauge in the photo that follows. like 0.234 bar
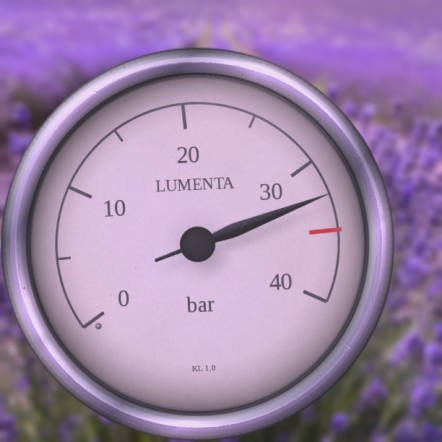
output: 32.5 bar
